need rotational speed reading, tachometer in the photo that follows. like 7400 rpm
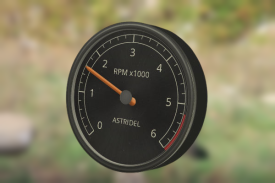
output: 1600 rpm
